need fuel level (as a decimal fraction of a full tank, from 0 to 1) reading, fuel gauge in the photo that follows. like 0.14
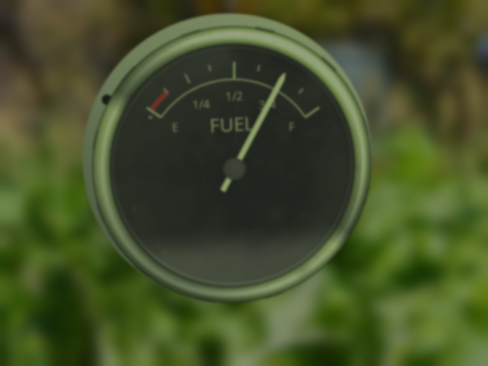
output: 0.75
